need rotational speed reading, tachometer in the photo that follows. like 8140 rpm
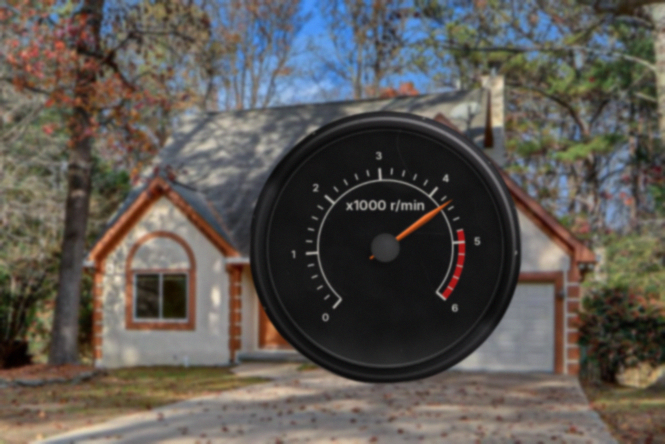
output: 4300 rpm
